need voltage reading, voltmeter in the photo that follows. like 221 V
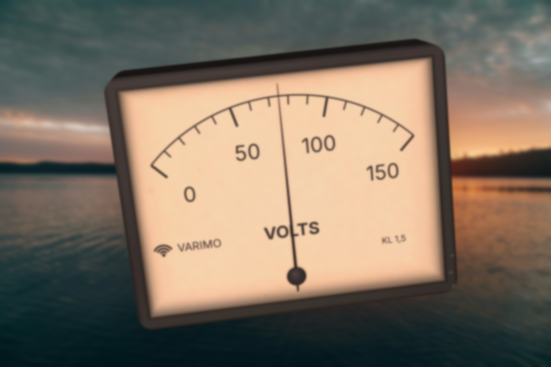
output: 75 V
